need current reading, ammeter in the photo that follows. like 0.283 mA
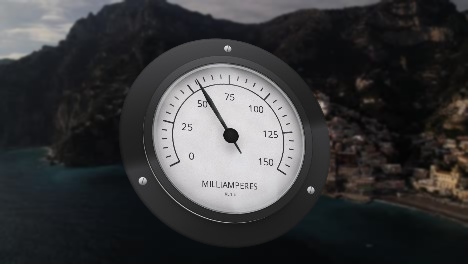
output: 55 mA
